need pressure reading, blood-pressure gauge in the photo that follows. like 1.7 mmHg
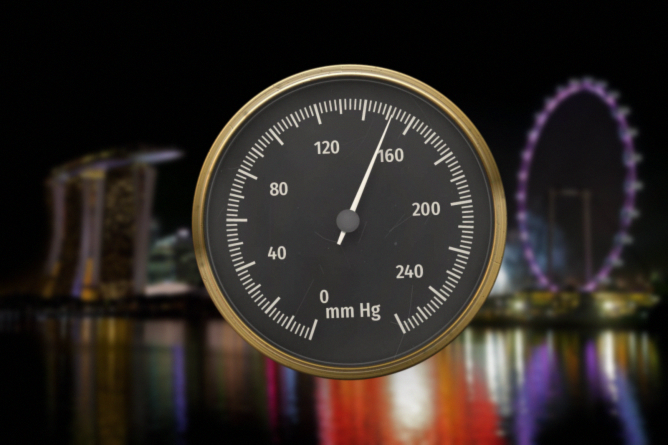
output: 152 mmHg
